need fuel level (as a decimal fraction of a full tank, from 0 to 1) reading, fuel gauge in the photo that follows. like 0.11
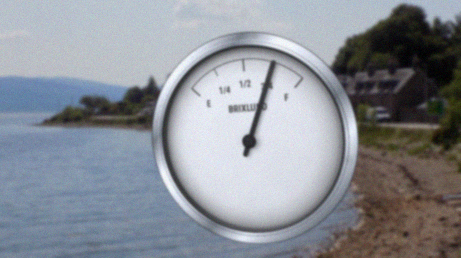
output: 0.75
